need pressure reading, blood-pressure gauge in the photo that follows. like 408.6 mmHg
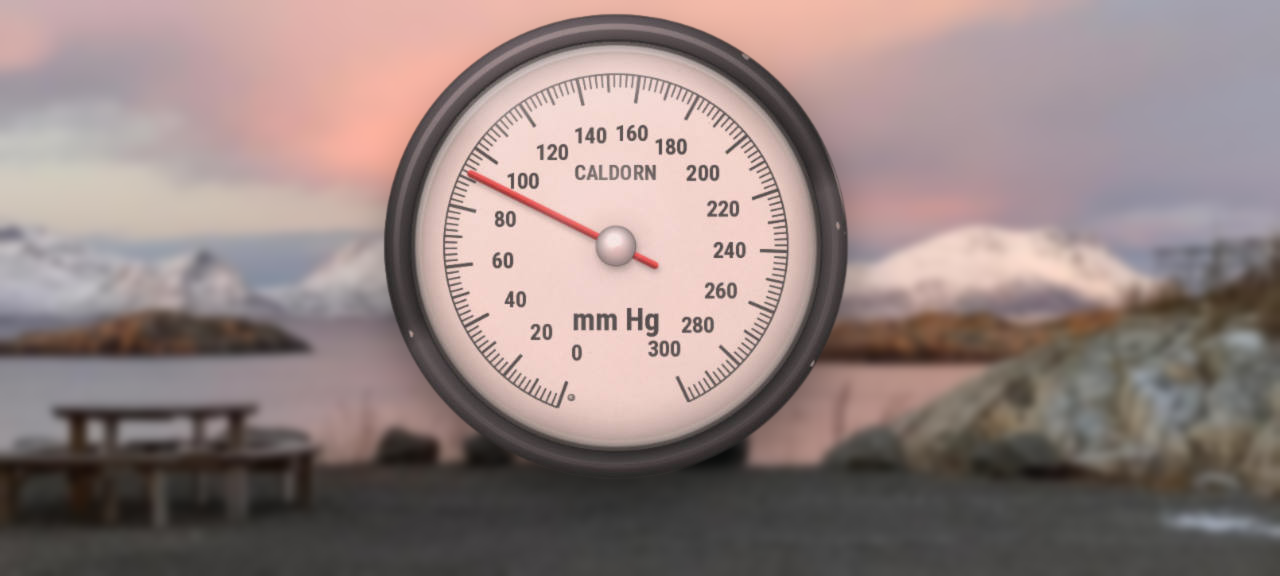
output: 92 mmHg
